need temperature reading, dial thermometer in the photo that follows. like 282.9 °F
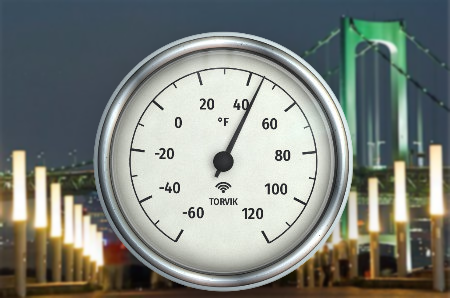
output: 45 °F
